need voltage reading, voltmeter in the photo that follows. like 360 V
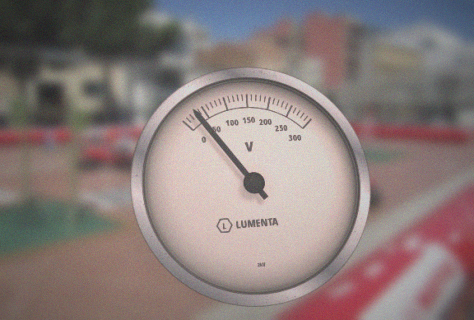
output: 30 V
